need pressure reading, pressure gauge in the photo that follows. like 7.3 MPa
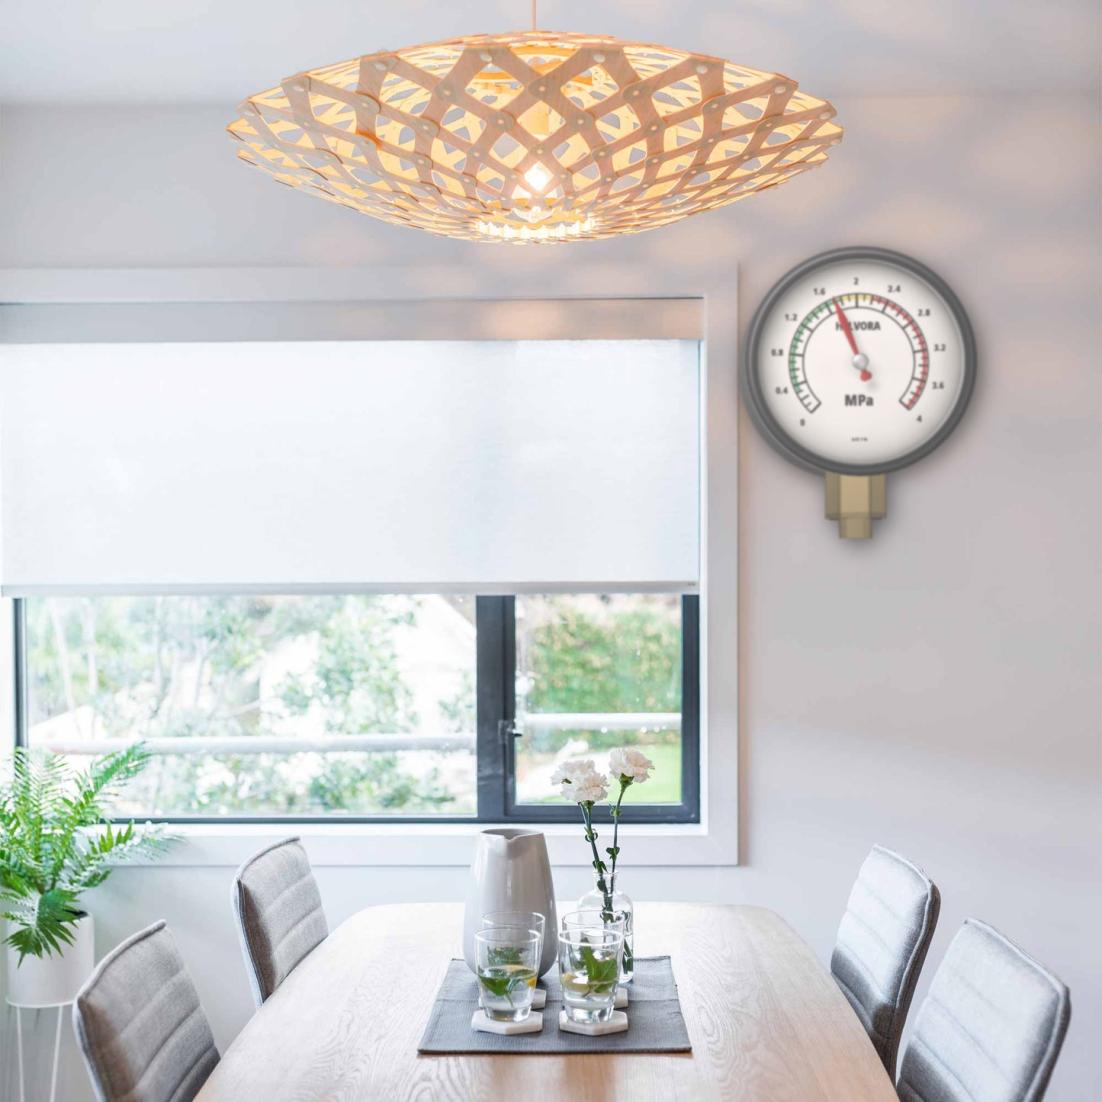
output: 1.7 MPa
